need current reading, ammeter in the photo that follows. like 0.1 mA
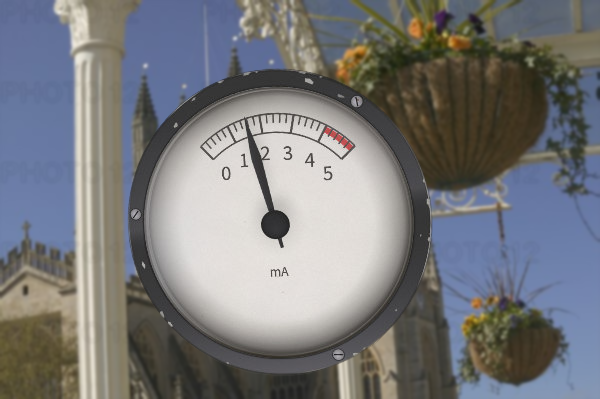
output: 1.6 mA
